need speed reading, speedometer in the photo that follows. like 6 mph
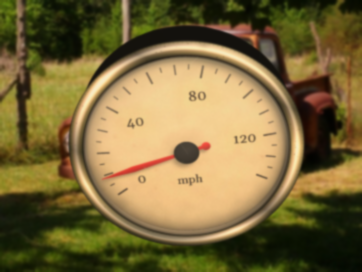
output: 10 mph
